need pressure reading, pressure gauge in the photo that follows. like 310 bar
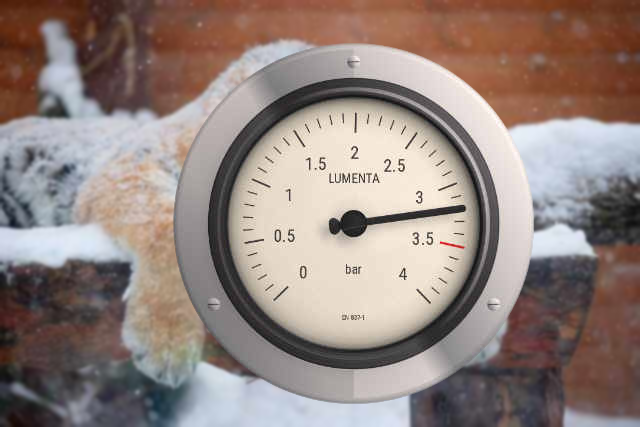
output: 3.2 bar
